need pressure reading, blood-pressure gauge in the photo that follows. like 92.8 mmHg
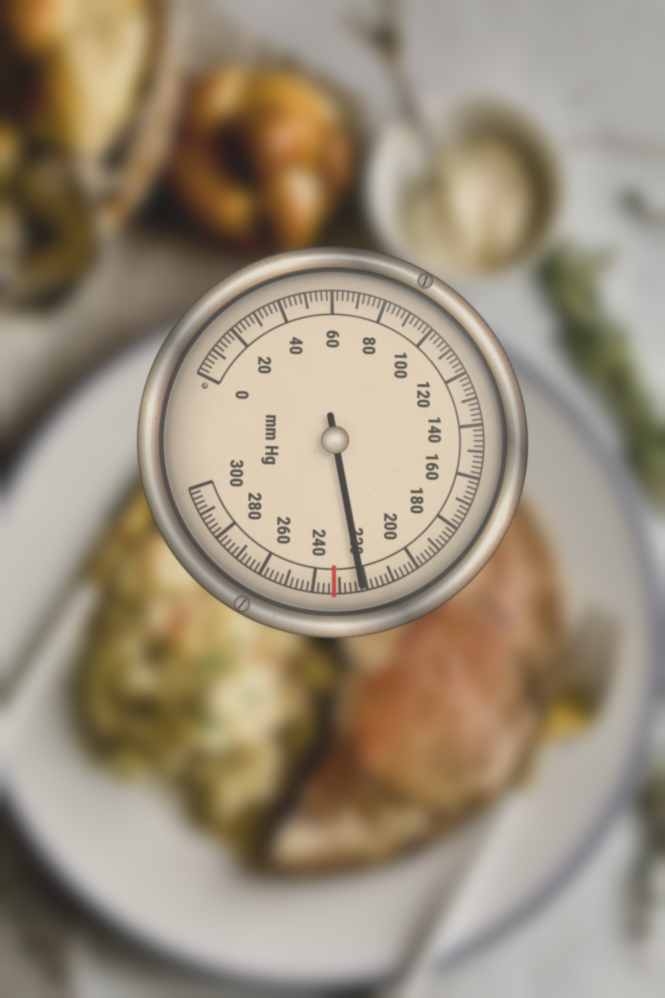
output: 222 mmHg
